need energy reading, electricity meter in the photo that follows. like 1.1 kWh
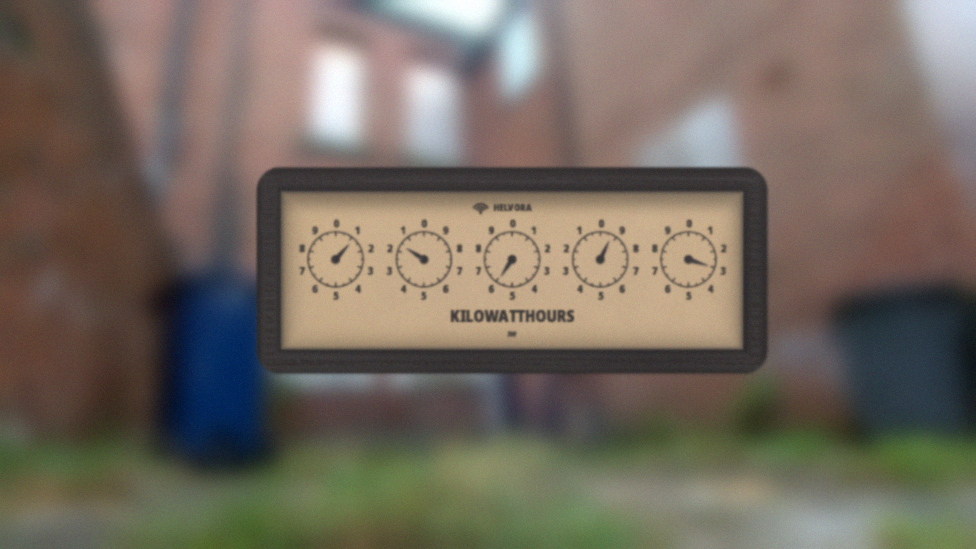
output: 11593 kWh
